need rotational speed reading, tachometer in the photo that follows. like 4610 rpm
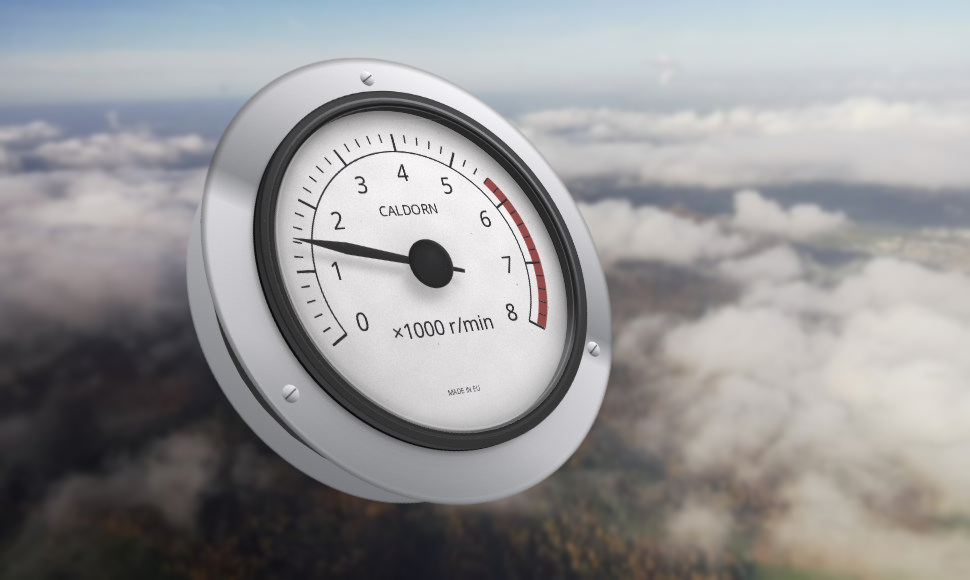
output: 1400 rpm
